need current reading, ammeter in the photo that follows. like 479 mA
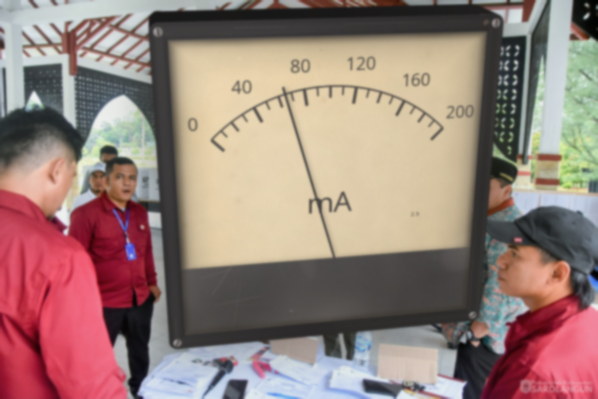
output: 65 mA
